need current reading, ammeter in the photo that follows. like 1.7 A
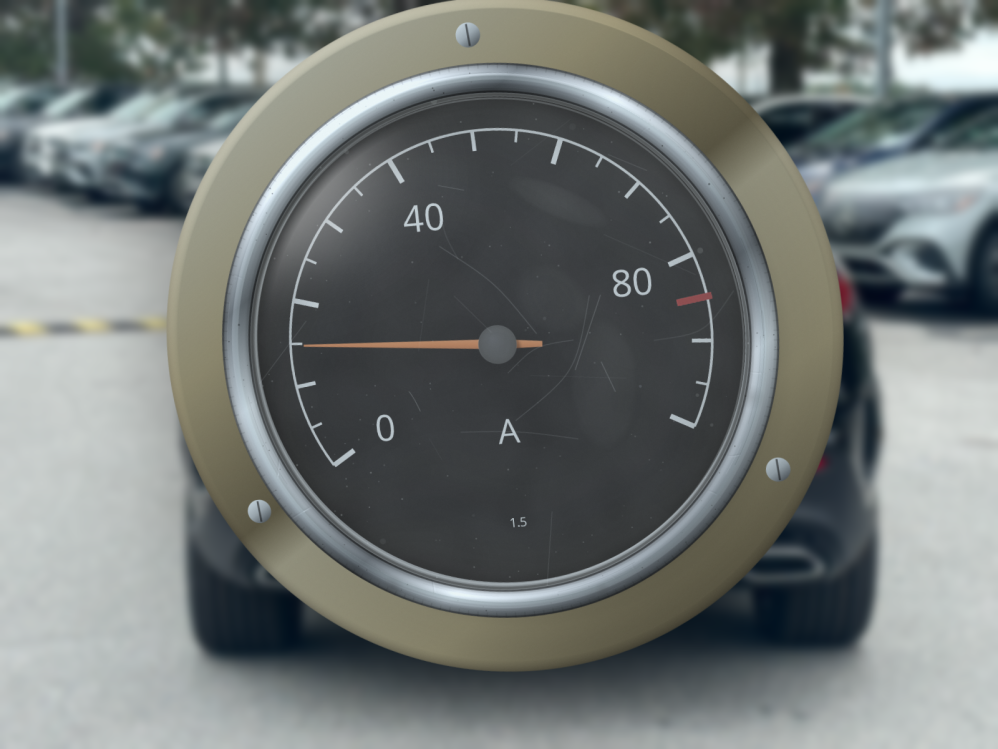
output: 15 A
